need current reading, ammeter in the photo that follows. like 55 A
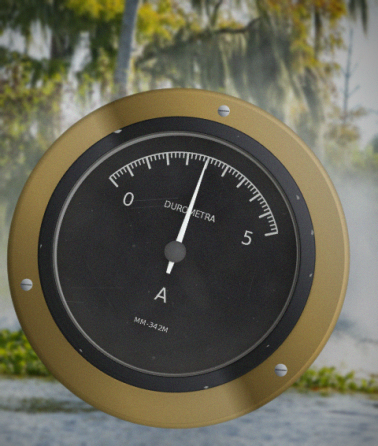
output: 2.5 A
